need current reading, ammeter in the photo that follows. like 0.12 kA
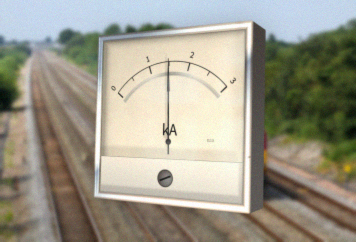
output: 1.5 kA
